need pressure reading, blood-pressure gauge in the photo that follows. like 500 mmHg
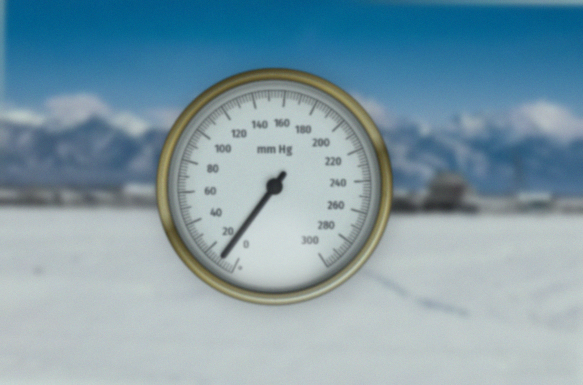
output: 10 mmHg
